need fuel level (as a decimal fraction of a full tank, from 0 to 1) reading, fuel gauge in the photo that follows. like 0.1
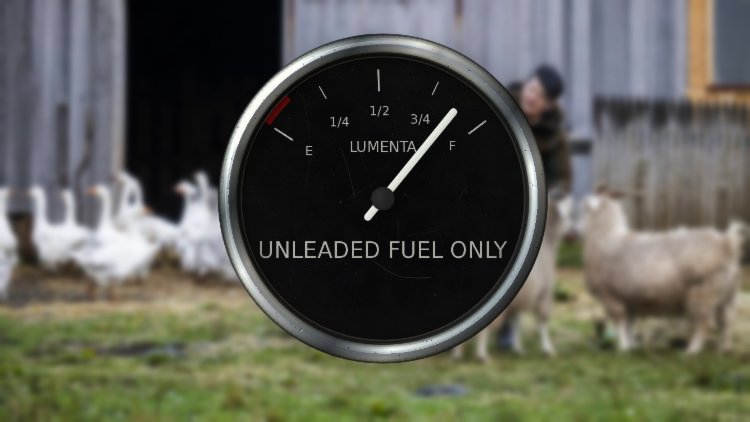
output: 0.875
